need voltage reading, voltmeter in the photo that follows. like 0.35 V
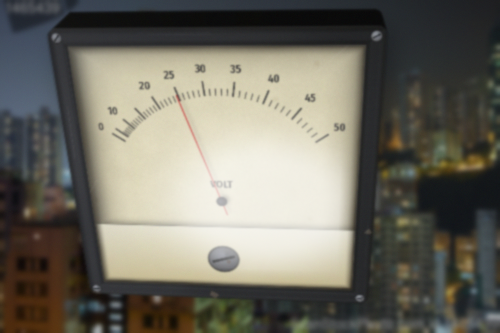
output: 25 V
